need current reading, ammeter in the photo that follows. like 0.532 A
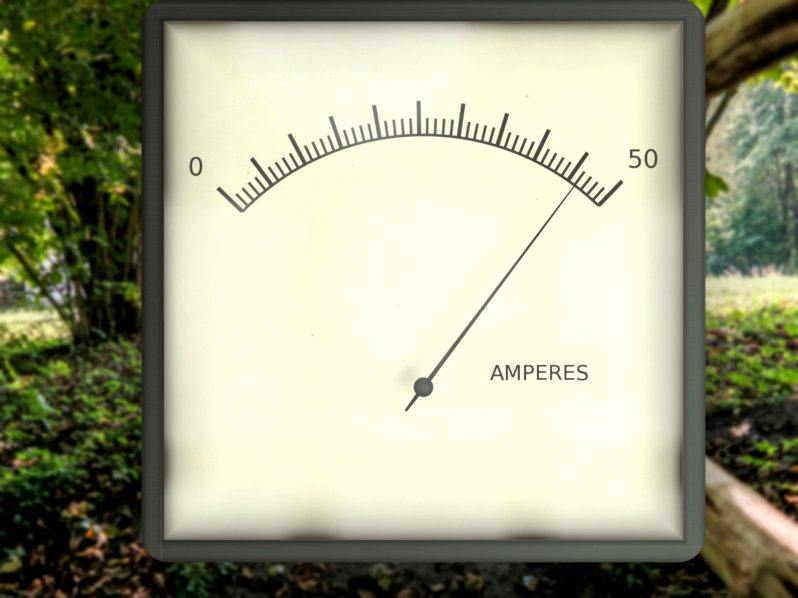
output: 46 A
